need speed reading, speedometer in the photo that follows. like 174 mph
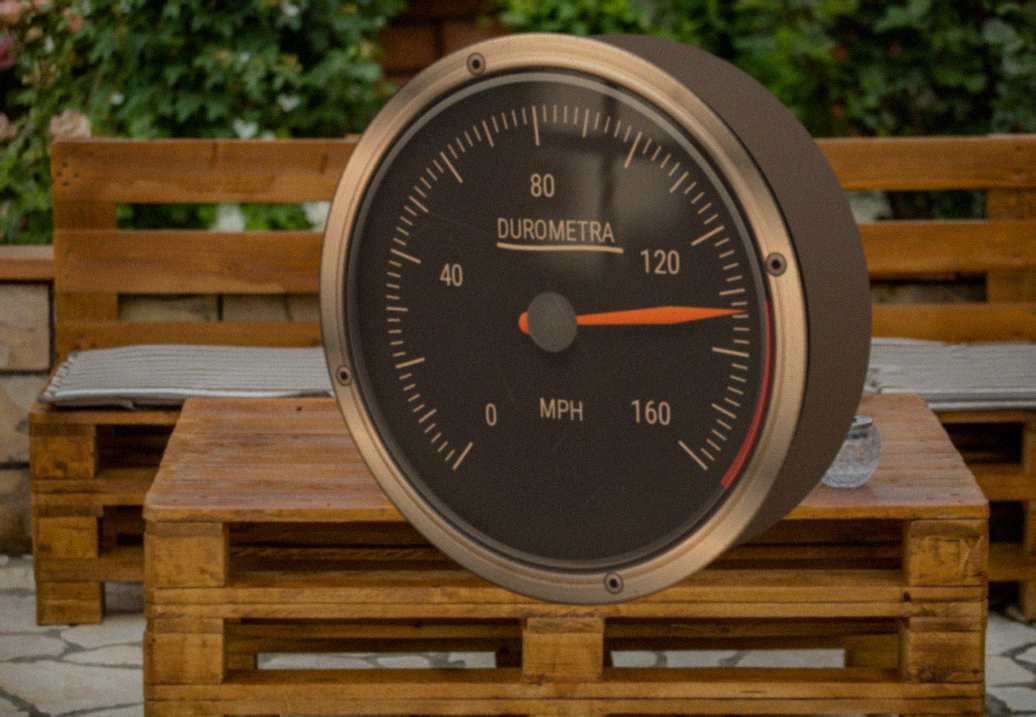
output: 133 mph
